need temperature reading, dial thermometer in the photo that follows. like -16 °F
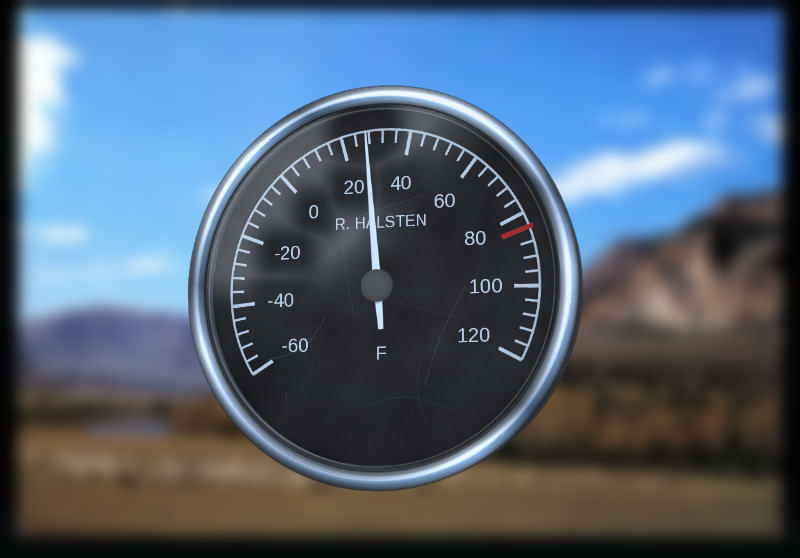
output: 28 °F
